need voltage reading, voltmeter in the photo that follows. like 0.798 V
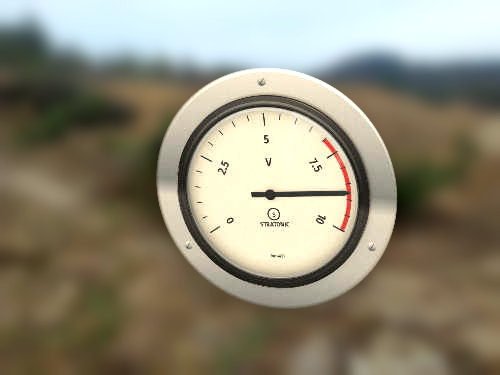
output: 8.75 V
